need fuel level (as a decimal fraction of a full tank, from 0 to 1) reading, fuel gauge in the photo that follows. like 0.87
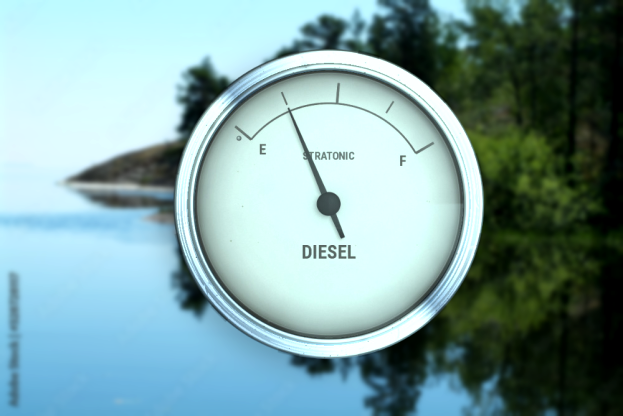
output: 0.25
